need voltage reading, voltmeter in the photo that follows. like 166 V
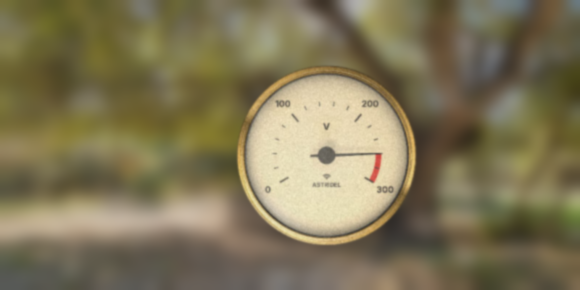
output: 260 V
